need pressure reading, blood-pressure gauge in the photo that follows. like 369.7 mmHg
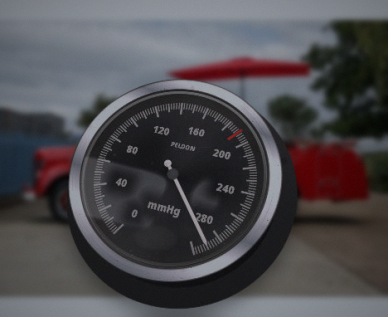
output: 290 mmHg
